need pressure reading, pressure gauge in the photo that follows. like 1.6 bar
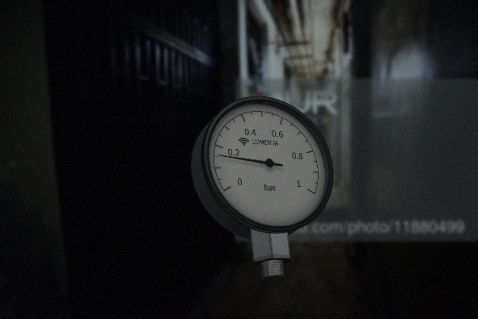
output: 0.15 bar
